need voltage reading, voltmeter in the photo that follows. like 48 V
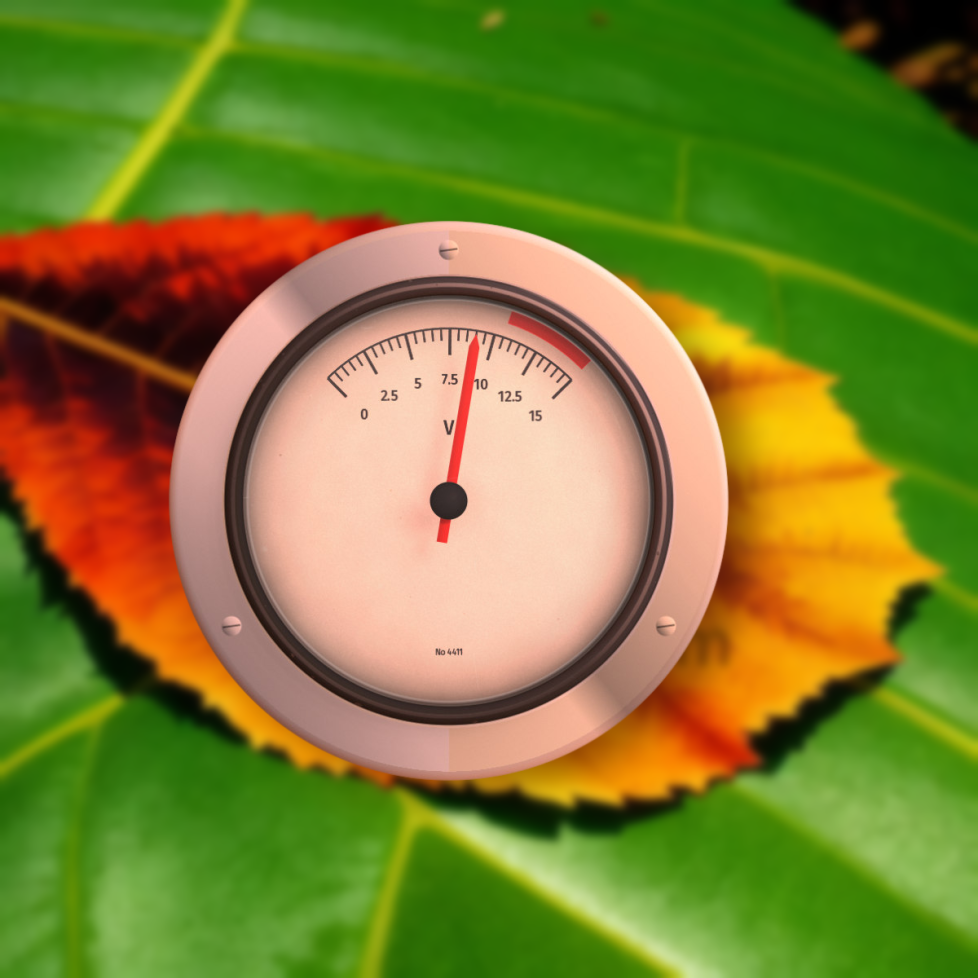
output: 9 V
